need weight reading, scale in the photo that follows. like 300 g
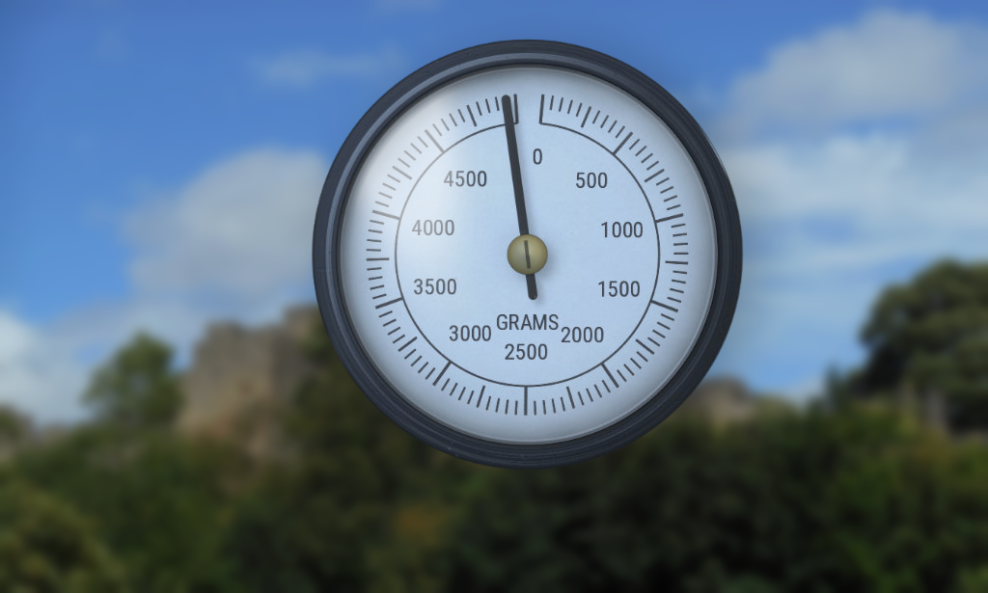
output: 4950 g
